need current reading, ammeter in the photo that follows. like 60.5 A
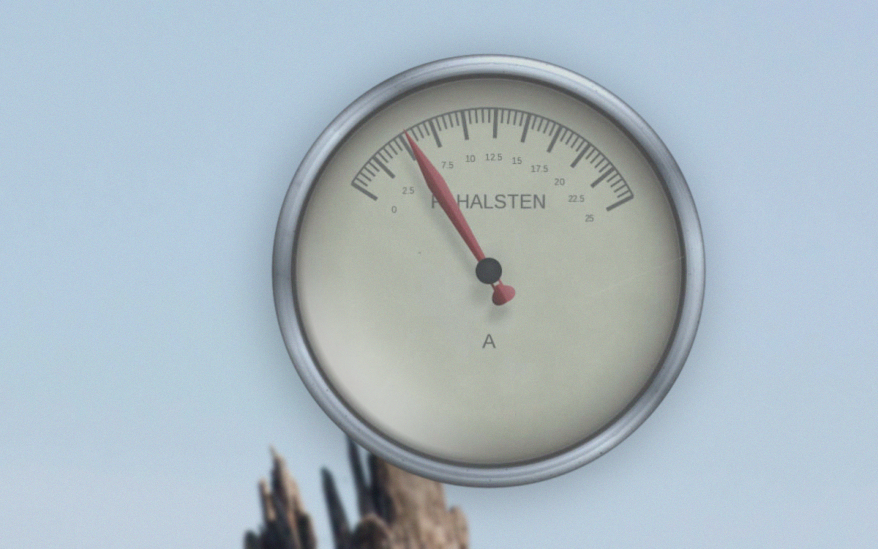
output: 5.5 A
